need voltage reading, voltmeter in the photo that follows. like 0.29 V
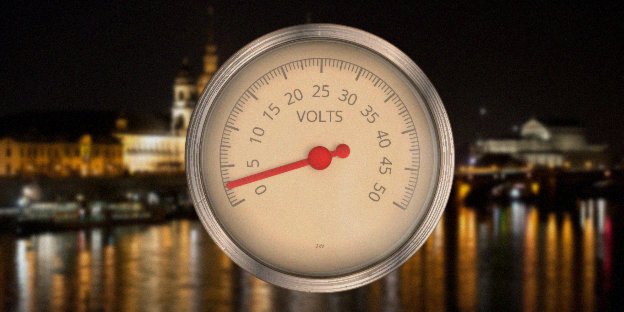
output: 2.5 V
